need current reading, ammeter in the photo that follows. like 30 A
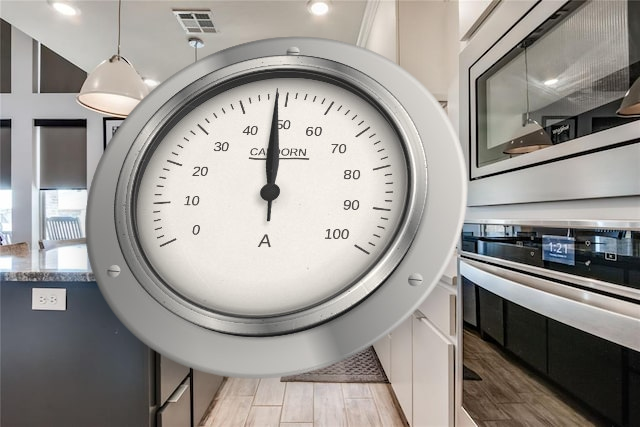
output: 48 A
